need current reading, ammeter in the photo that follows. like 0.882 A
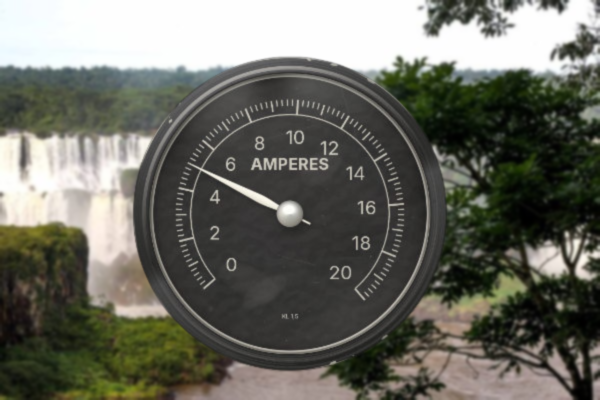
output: 5 A
